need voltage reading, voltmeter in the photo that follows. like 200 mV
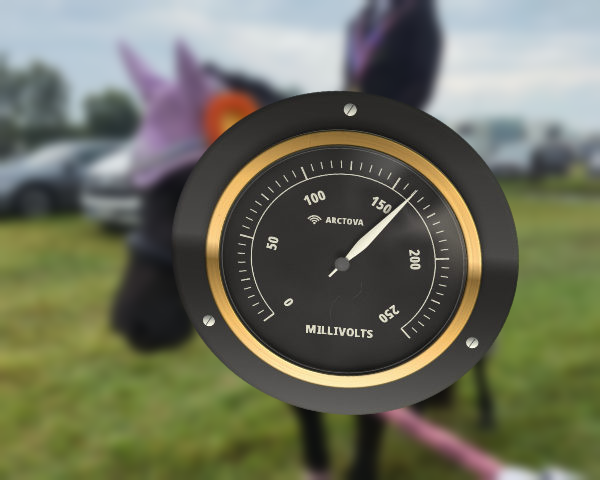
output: 160 mV
